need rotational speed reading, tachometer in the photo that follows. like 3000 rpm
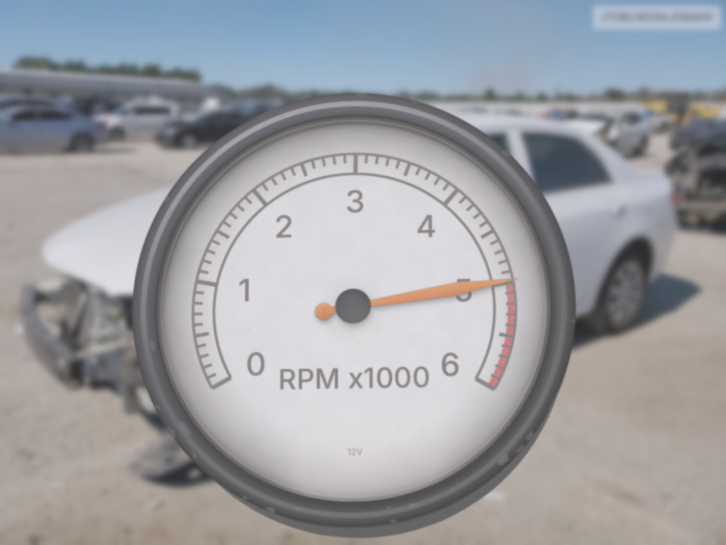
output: 5000 rpm
